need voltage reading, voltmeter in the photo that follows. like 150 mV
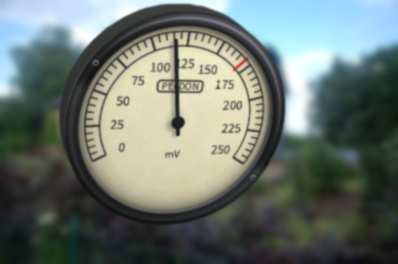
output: 115 mV
